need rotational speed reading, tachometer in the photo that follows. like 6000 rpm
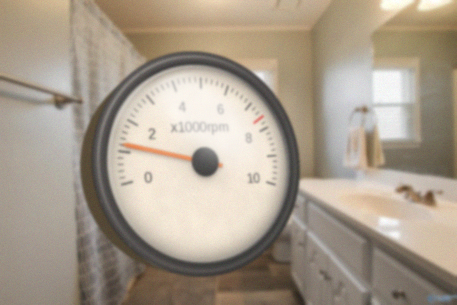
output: 1200 rpm
